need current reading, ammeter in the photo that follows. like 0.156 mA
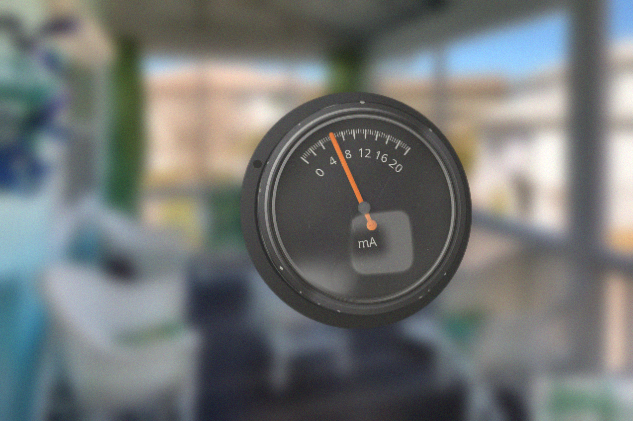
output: 6 mA
